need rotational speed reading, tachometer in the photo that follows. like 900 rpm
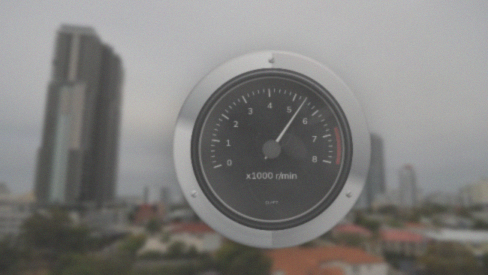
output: 5400 rpm
